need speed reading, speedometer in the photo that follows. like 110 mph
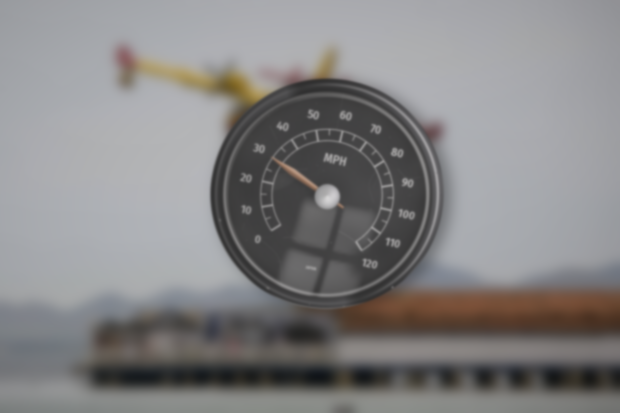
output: 30 mph
